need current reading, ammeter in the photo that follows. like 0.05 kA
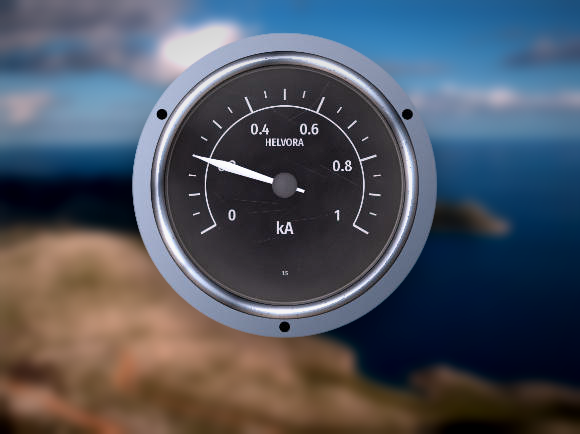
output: 0.2 kA
